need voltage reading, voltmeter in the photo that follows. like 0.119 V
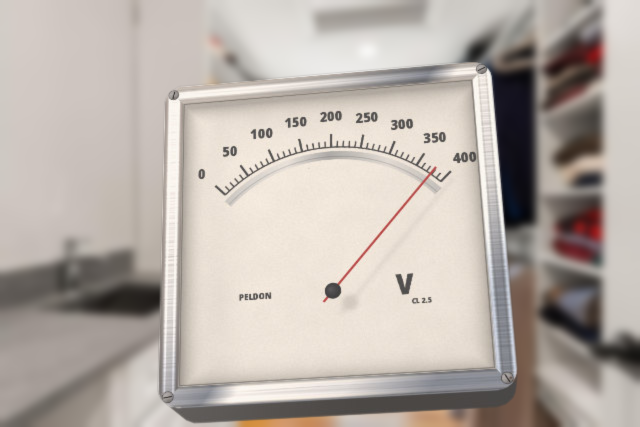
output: 380 V
